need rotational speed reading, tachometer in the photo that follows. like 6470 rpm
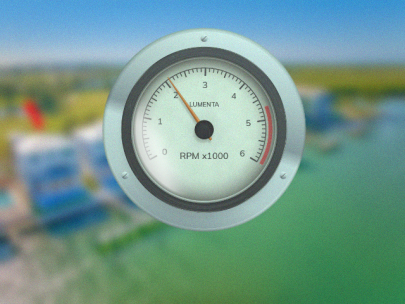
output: 2100 rpm
